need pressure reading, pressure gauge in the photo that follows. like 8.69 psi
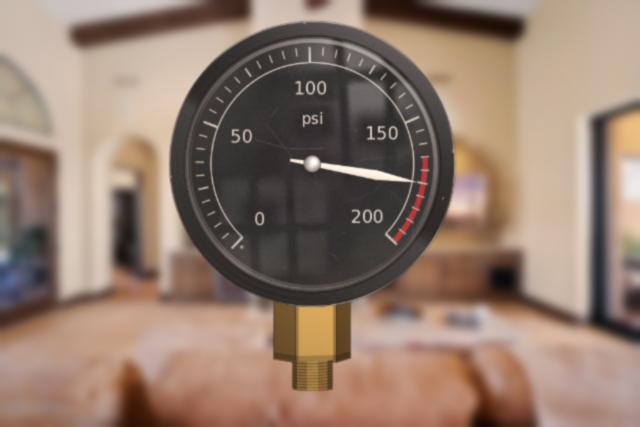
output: 175 psi
